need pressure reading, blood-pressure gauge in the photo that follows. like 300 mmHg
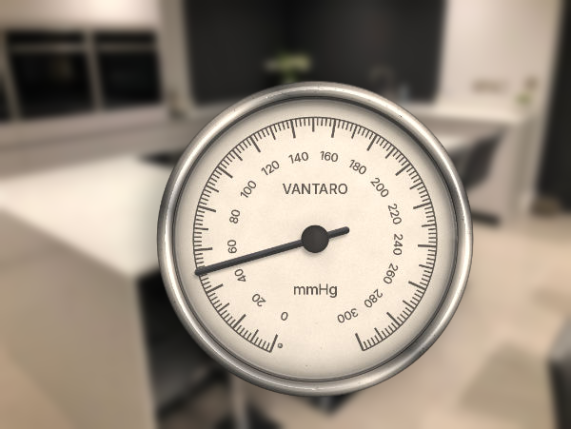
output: 50 mmHg
